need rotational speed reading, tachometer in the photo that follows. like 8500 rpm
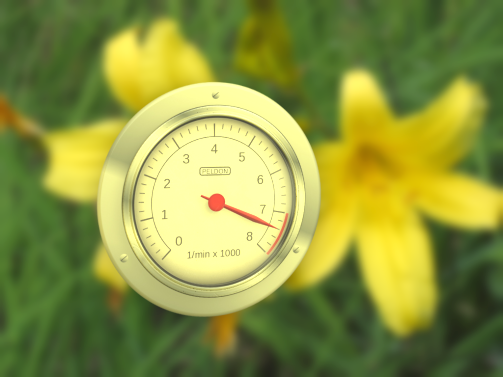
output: 7400 rpm
